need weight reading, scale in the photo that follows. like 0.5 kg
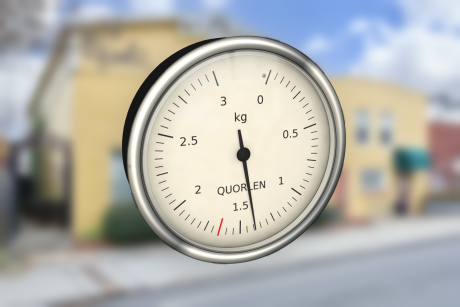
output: 1.4 kg
